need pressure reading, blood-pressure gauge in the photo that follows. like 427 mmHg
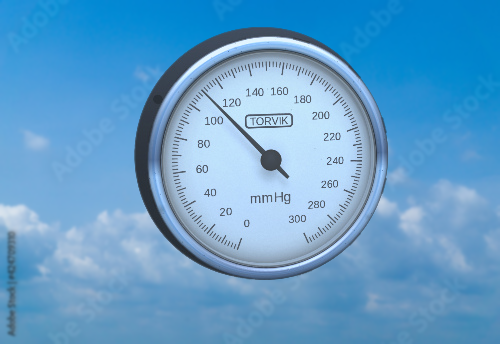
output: 110 mmHg
